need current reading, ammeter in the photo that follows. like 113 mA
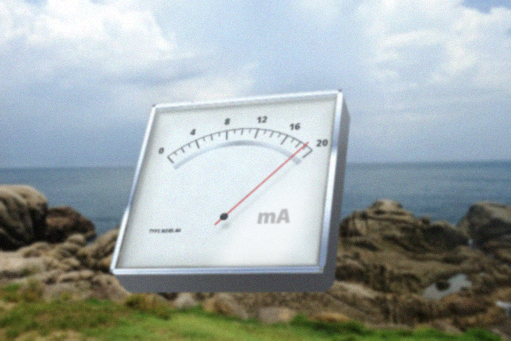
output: 19 mA
